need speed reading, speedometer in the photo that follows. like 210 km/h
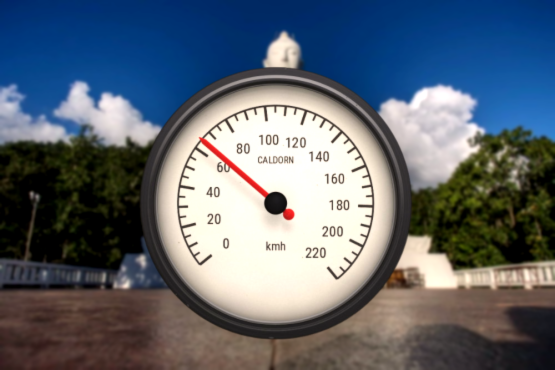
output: 65 km/h
